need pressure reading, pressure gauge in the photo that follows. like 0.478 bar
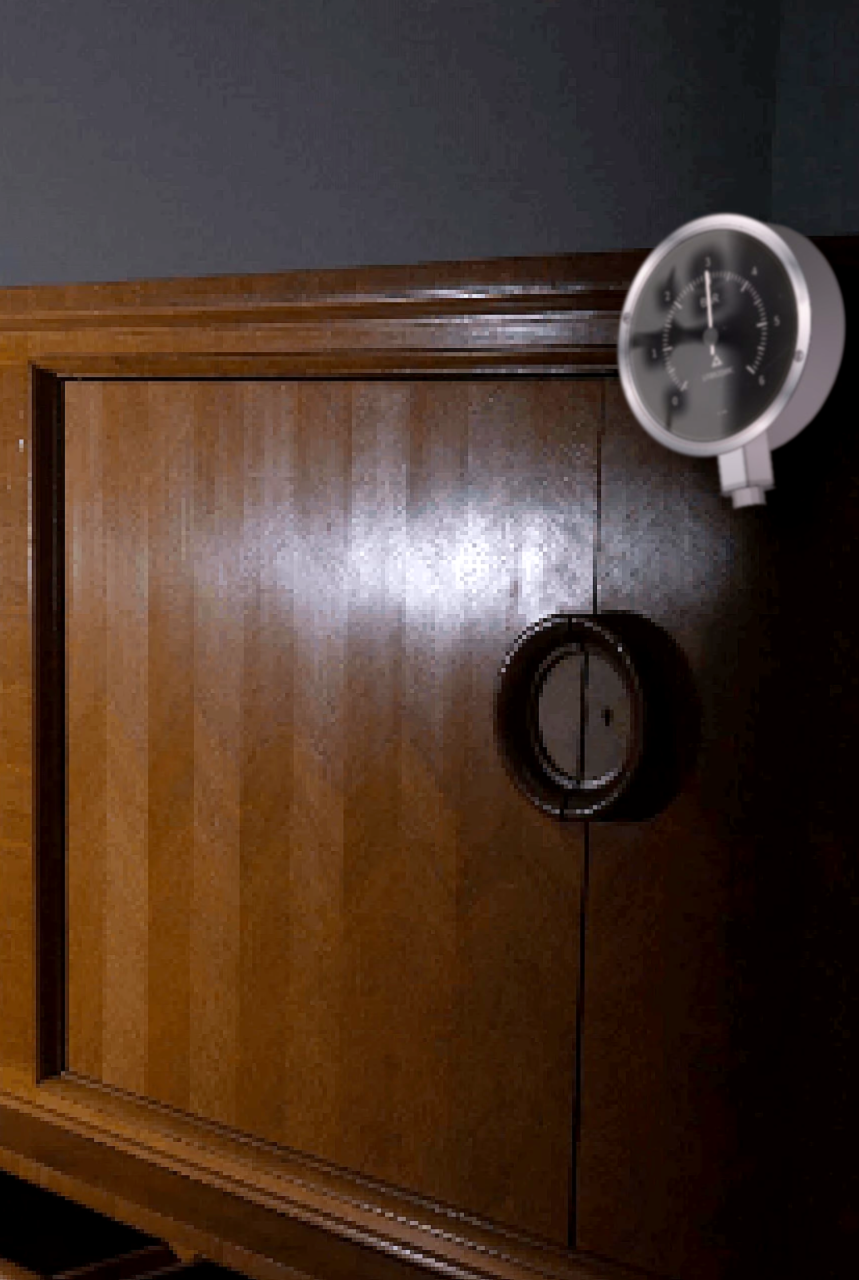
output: 3 bar
